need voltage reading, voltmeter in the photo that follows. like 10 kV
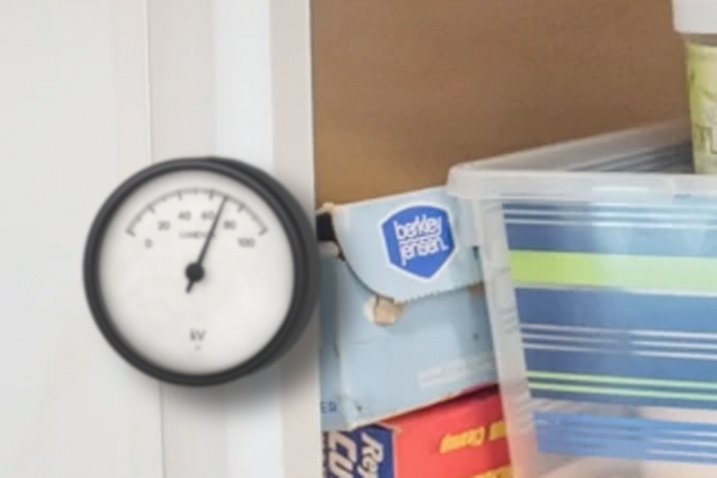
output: 70 kV
